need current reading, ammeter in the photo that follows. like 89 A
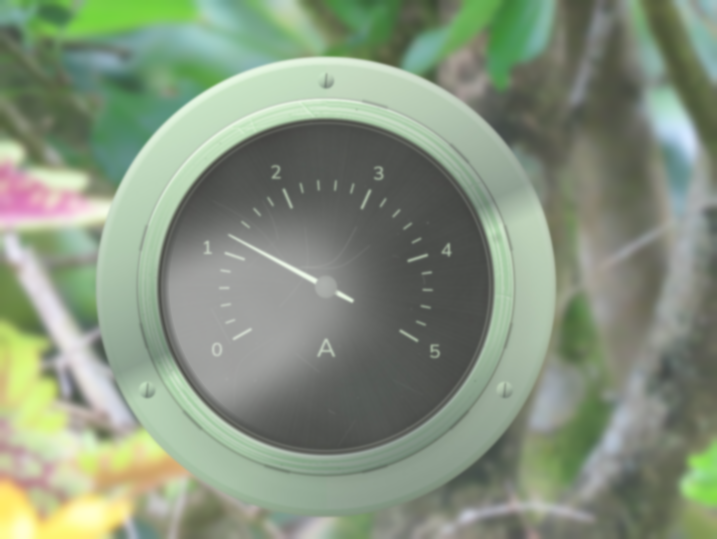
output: 1.2 A
